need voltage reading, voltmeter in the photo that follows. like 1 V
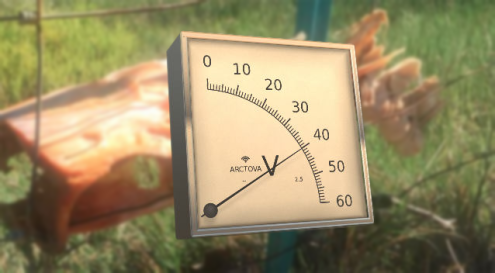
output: 40 V
